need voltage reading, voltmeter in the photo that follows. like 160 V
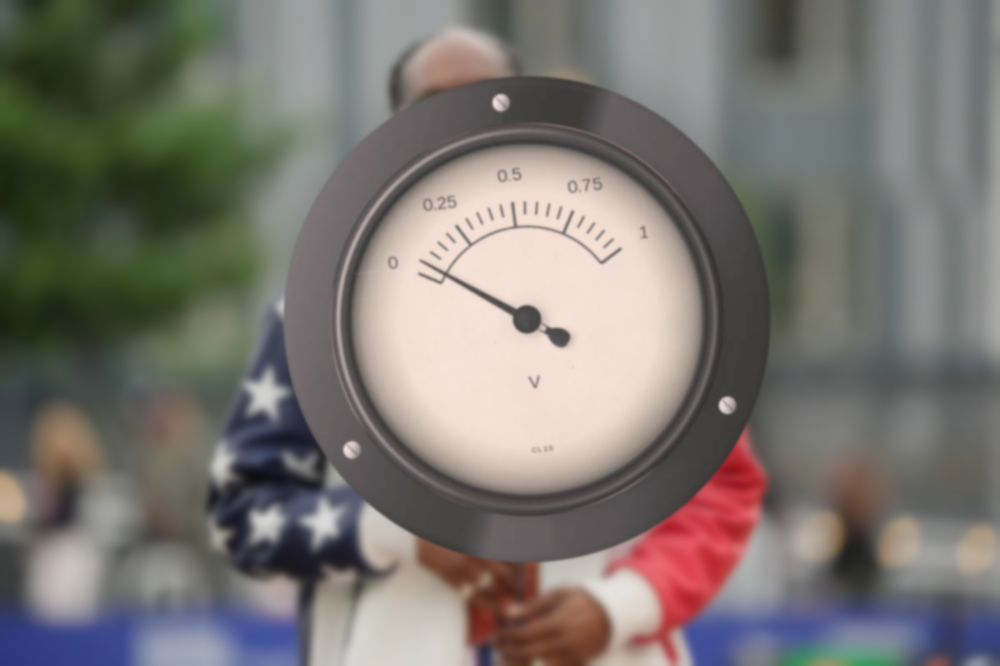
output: 0.05 V
